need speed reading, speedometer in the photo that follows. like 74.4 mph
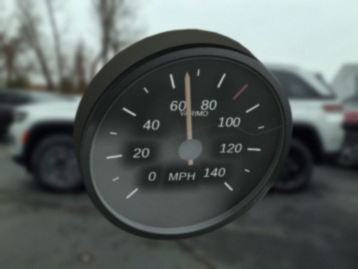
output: 65 mph
